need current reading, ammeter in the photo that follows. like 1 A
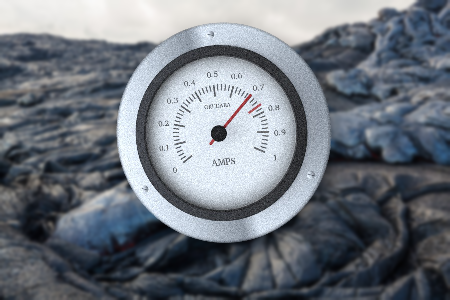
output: 0.7 A
